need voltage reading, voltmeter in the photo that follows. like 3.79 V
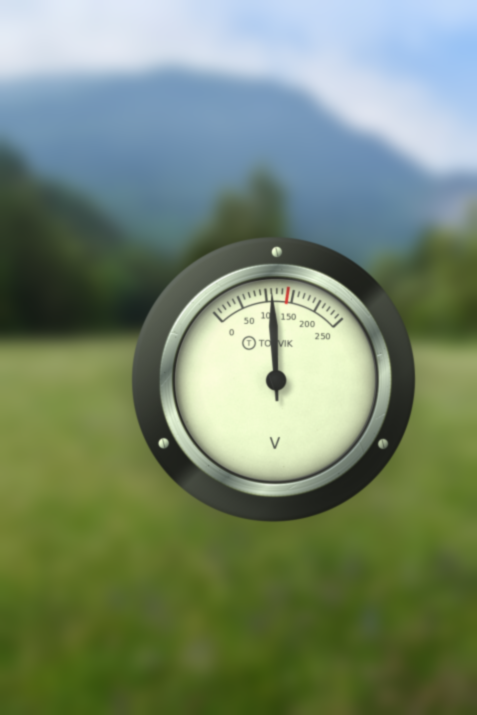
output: 110 V
